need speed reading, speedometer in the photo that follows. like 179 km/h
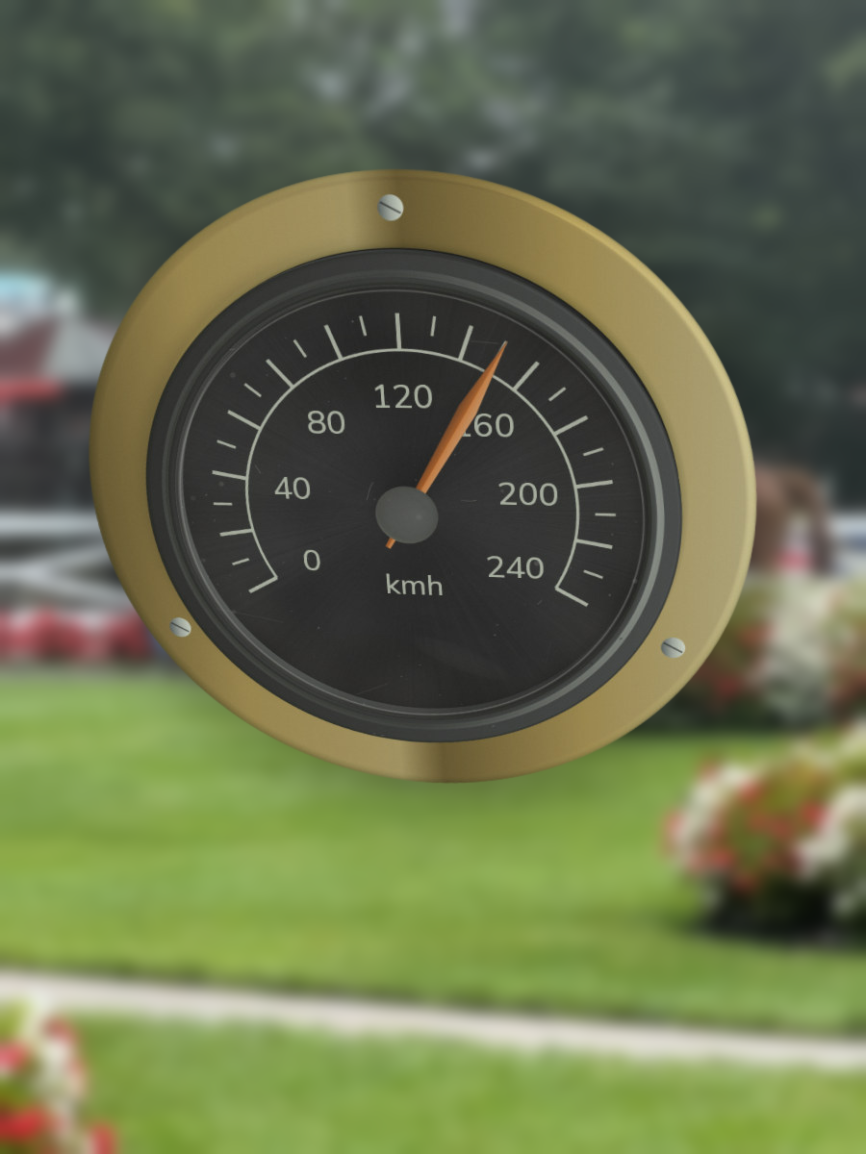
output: 150 km/h
